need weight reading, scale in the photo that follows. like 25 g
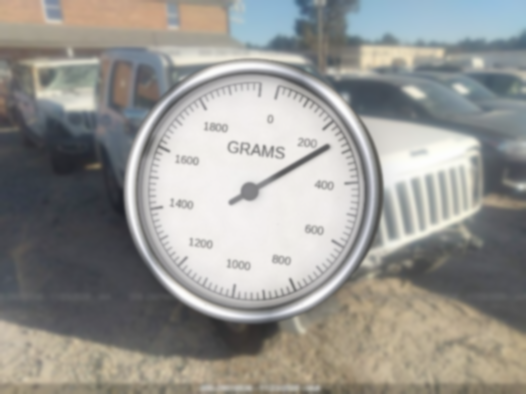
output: 260 g
